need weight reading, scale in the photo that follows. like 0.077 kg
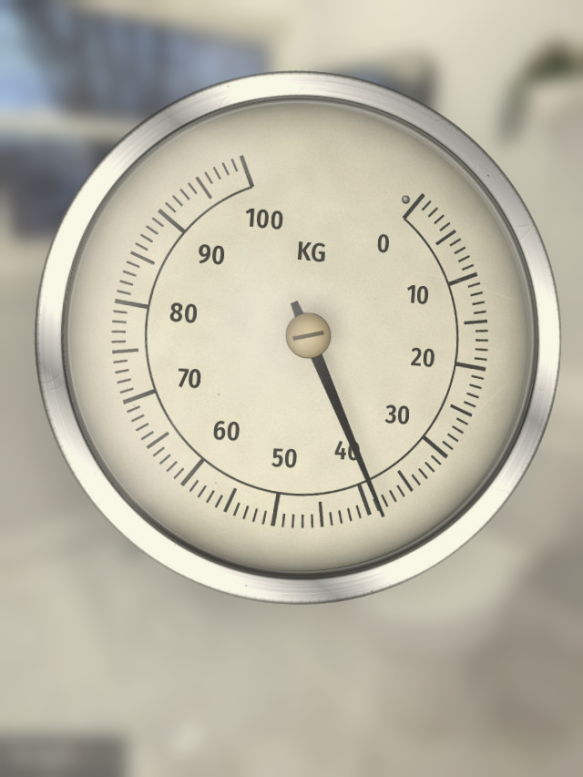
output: 39 kg
